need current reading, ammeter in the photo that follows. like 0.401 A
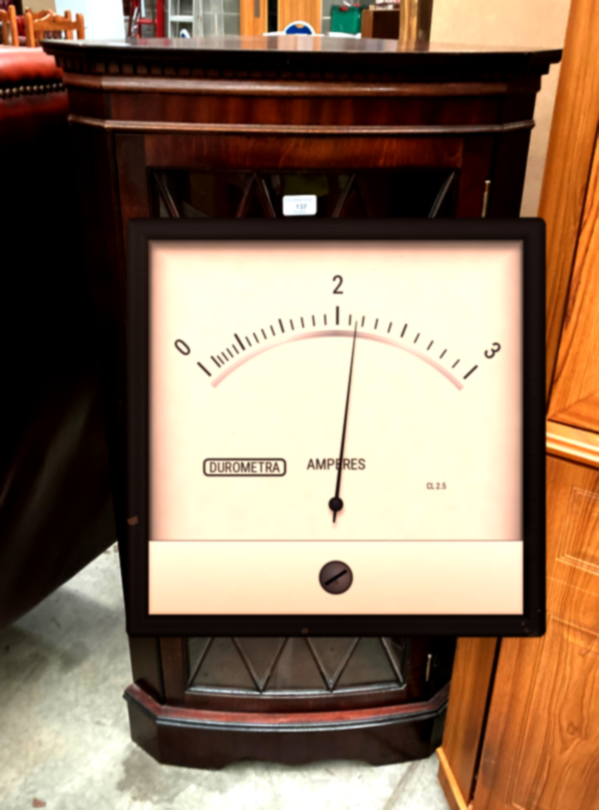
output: 2.15 A
